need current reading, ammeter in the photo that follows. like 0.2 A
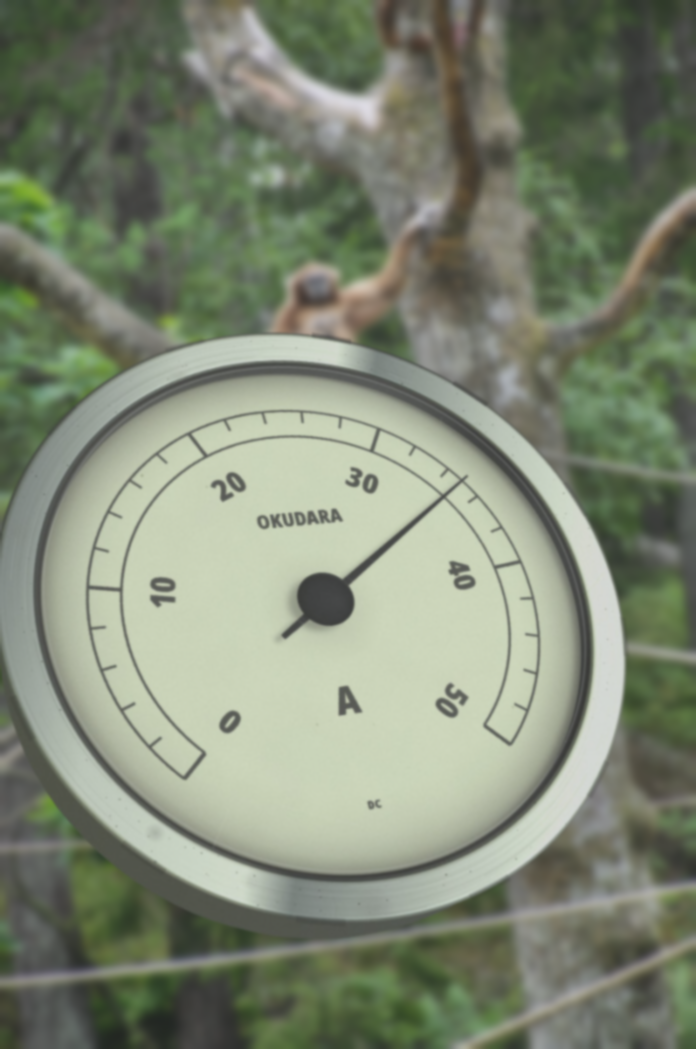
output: 35 A
